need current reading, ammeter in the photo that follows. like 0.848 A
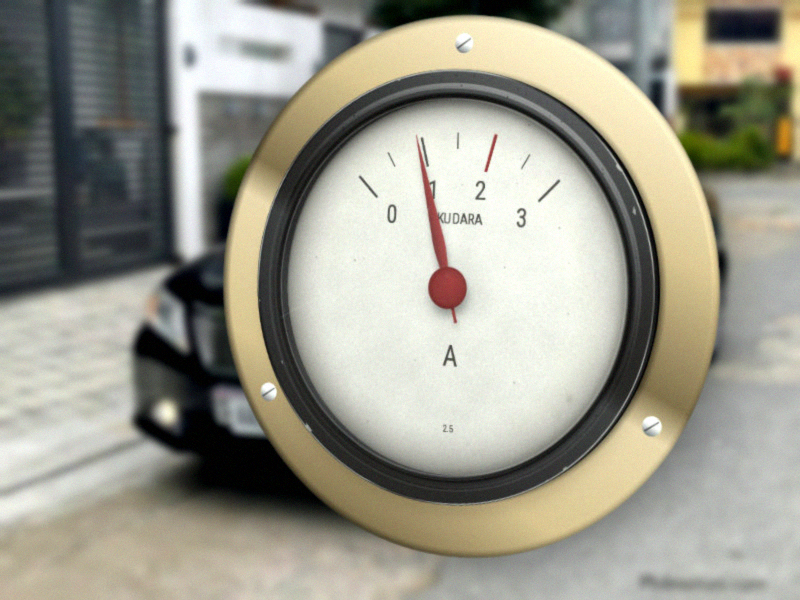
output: 1 A
